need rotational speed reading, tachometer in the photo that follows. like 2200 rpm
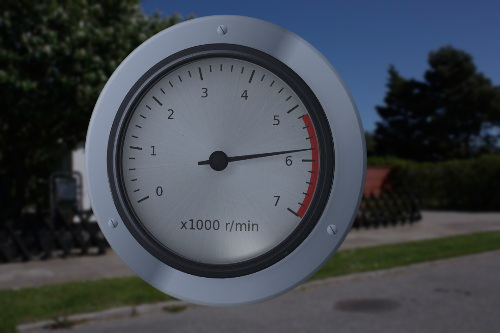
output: 5800 rpm
